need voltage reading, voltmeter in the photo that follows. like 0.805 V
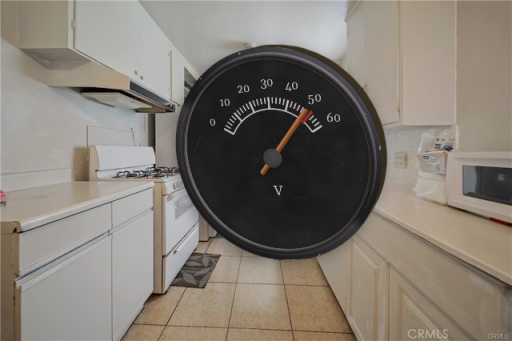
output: 50 V
